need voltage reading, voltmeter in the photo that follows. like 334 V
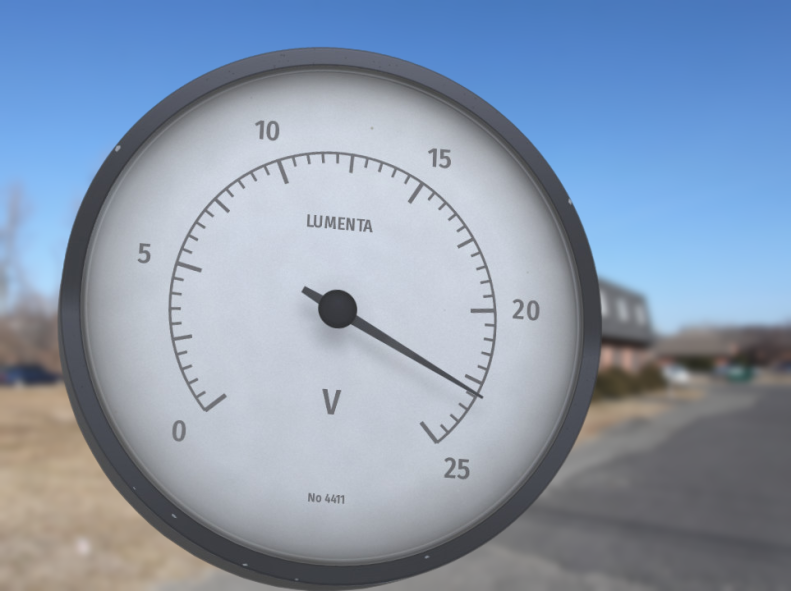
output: 23 V
